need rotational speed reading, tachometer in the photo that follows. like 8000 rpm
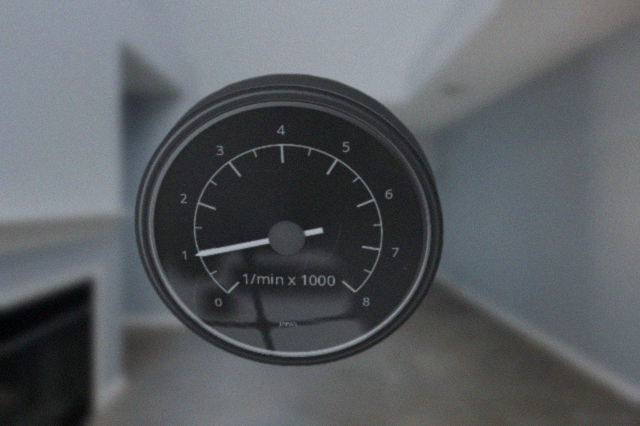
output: 1000 rpm
